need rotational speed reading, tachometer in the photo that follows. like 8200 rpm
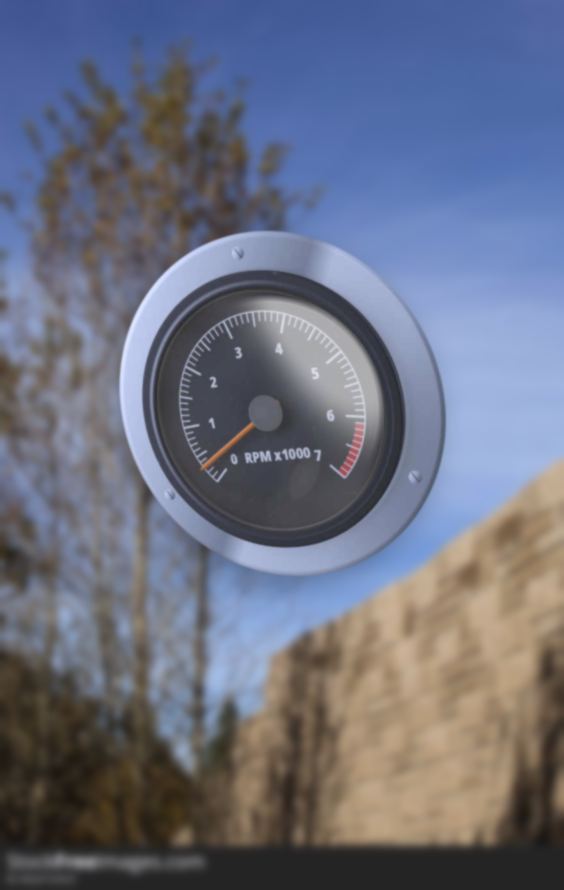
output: 300 rpm
